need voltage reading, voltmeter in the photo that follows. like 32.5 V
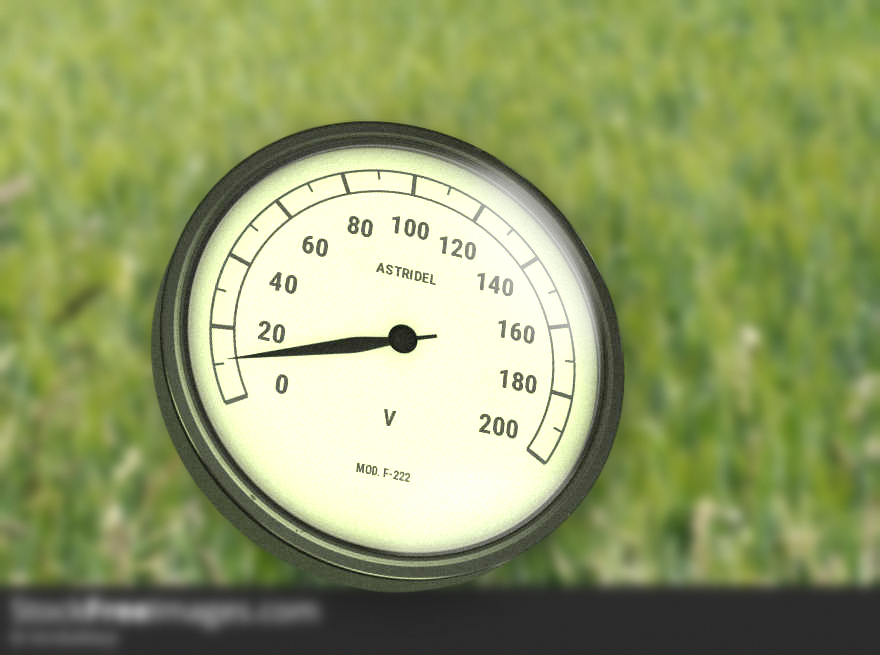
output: 10 V
